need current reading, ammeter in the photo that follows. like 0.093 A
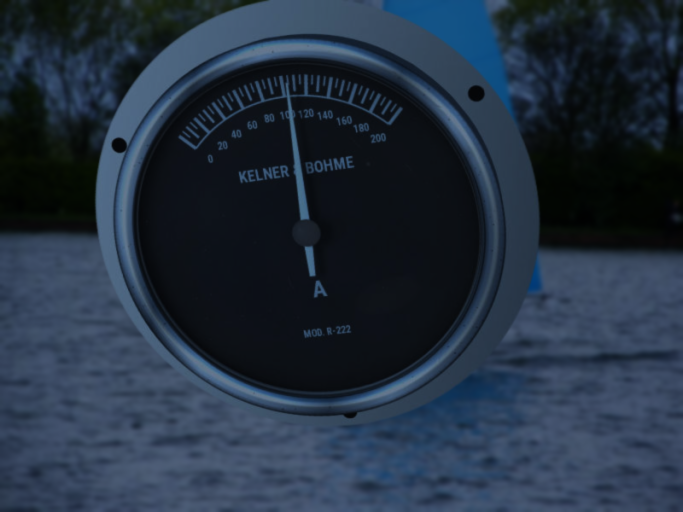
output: 105 A
